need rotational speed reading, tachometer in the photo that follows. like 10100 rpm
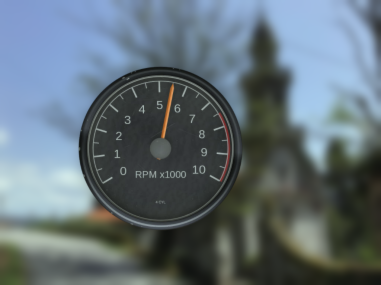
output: 5500 rpm
